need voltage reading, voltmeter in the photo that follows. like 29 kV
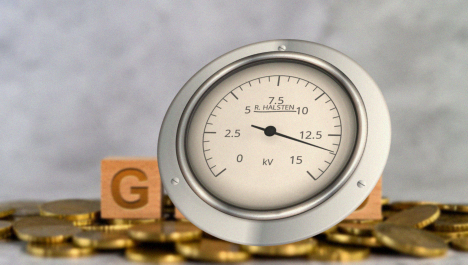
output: 13.5 kV
